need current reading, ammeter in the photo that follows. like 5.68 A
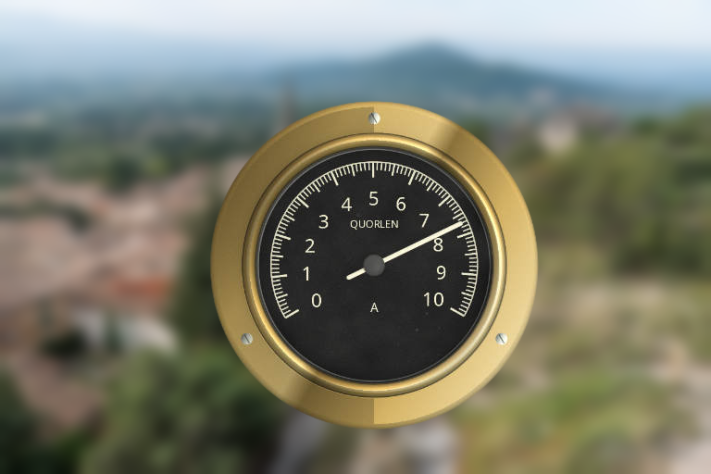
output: 7.7 A
